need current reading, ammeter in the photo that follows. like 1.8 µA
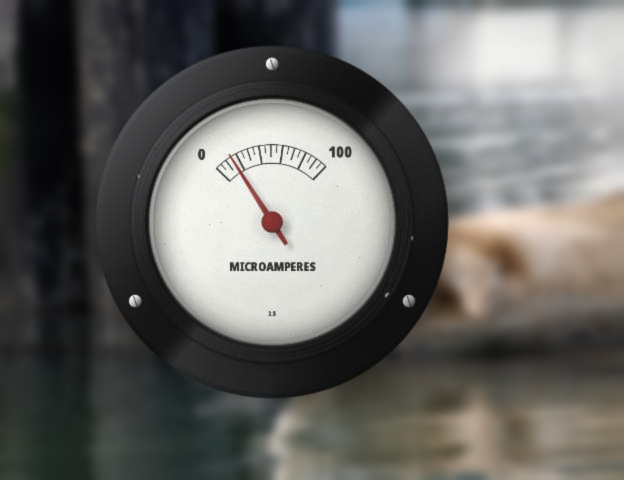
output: 15 µA
